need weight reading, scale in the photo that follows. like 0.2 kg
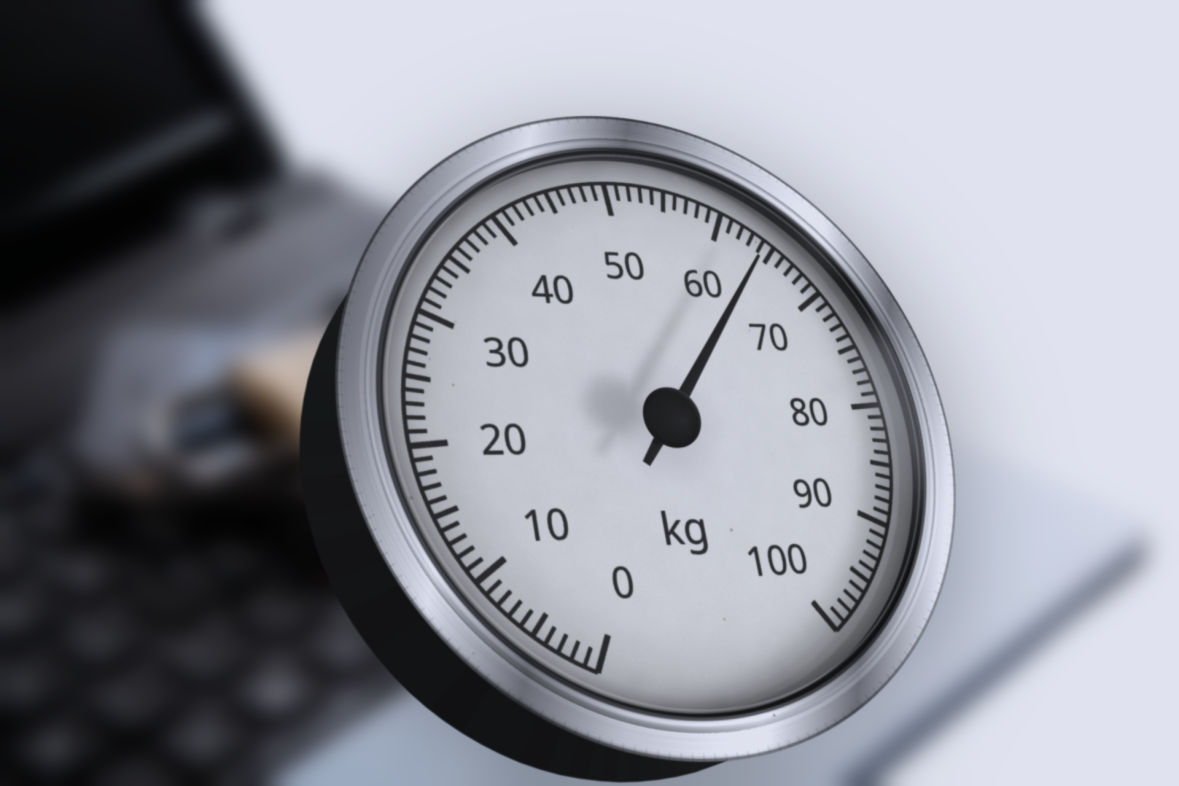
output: 64 kg
